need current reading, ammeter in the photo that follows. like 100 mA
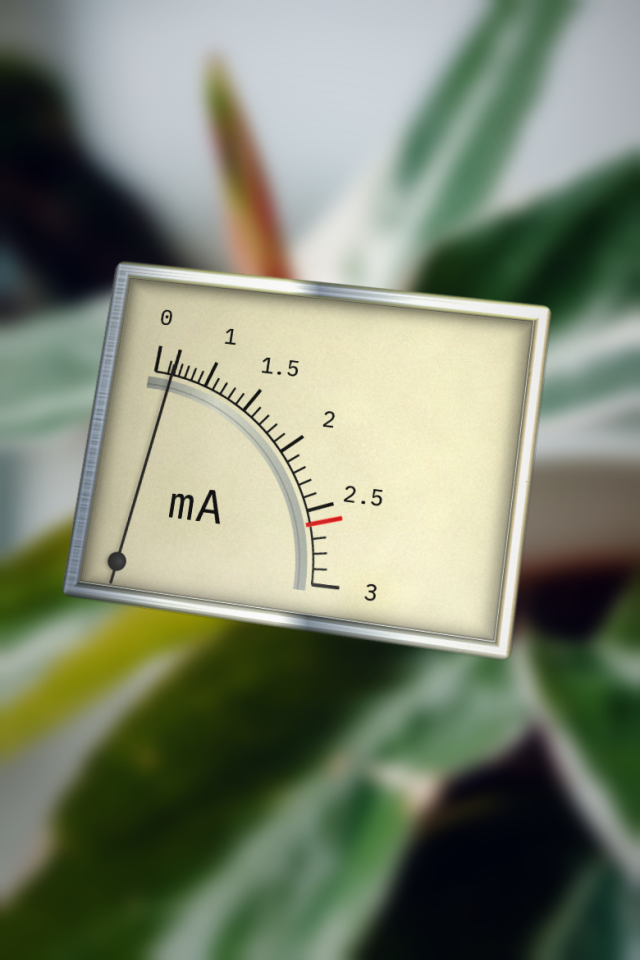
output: 0.5 mA
